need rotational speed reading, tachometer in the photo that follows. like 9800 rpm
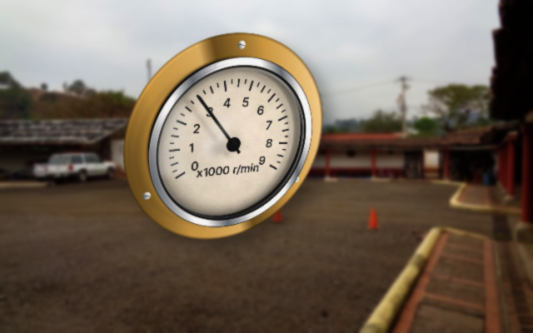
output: 3000 rpm
